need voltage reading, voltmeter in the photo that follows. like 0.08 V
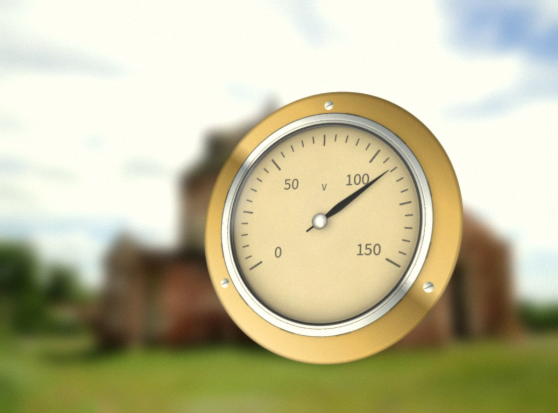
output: 110 V
